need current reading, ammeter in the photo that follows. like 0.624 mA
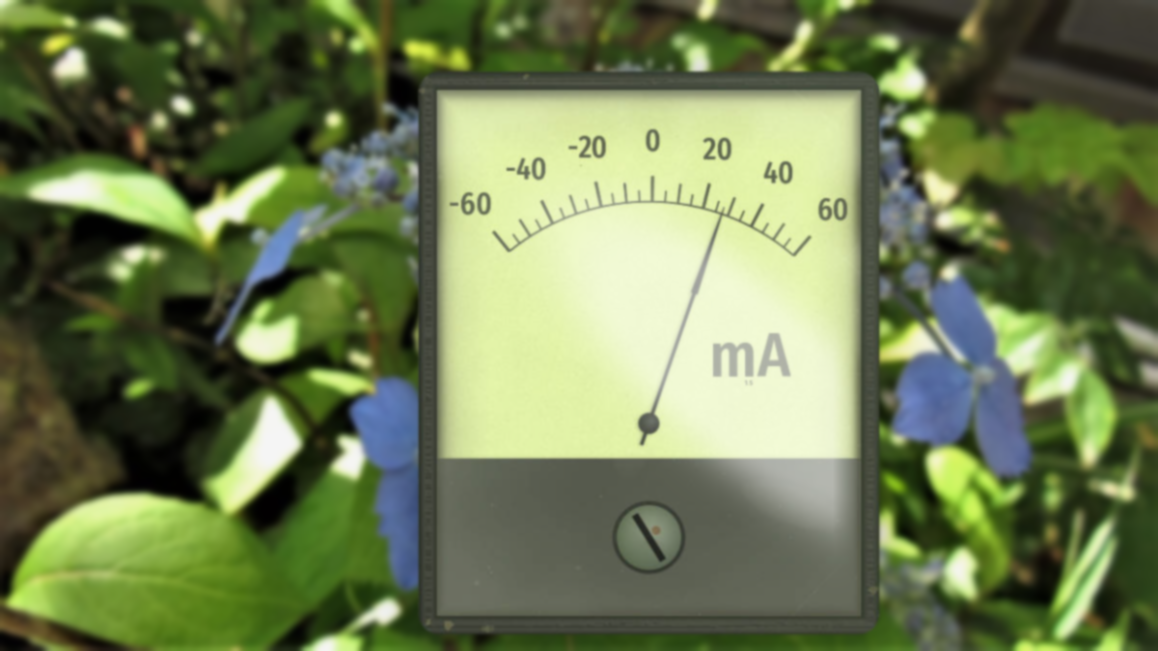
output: 27.5 mA
